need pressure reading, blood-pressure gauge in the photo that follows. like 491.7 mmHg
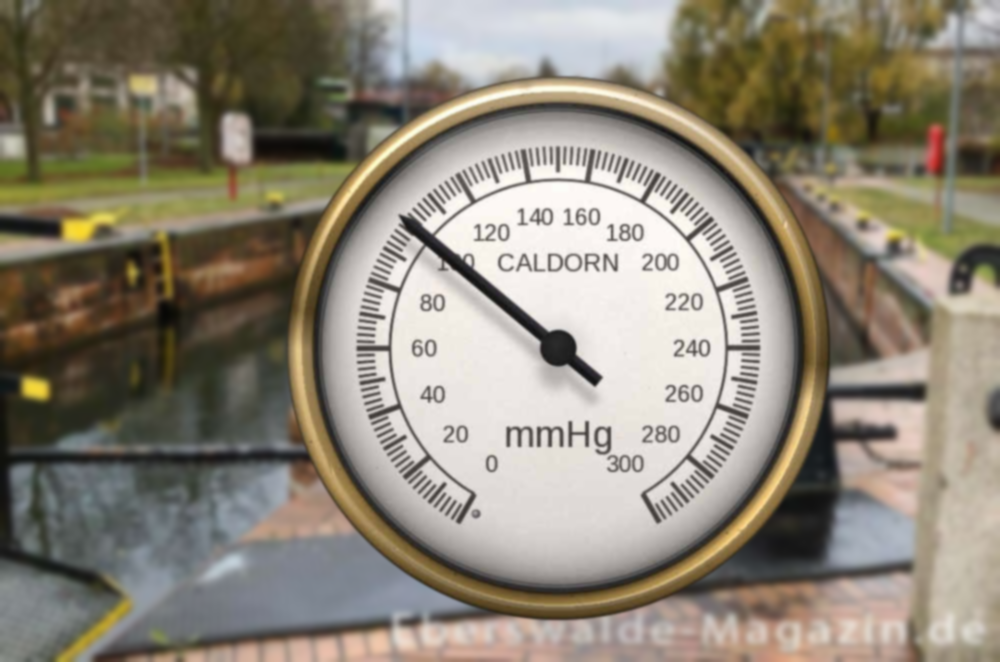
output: 100 mmHg
